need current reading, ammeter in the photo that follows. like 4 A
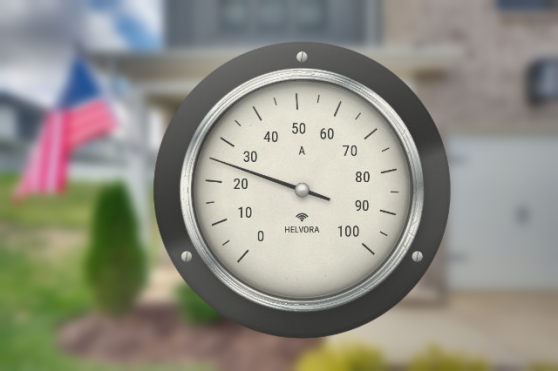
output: 25 A
